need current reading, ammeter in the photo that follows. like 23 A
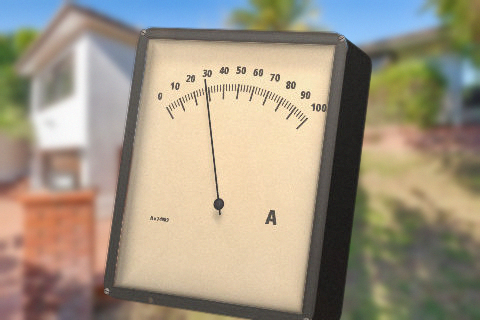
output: 30 A
